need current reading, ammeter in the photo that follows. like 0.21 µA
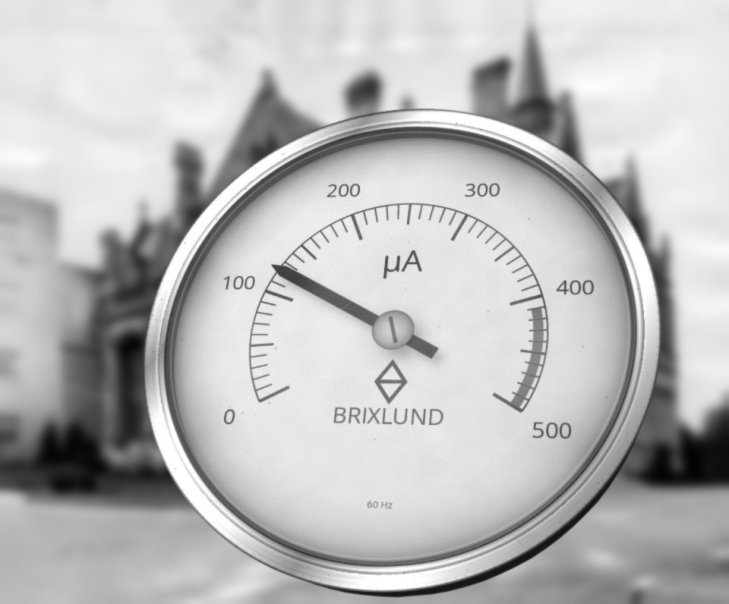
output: 120 µA
